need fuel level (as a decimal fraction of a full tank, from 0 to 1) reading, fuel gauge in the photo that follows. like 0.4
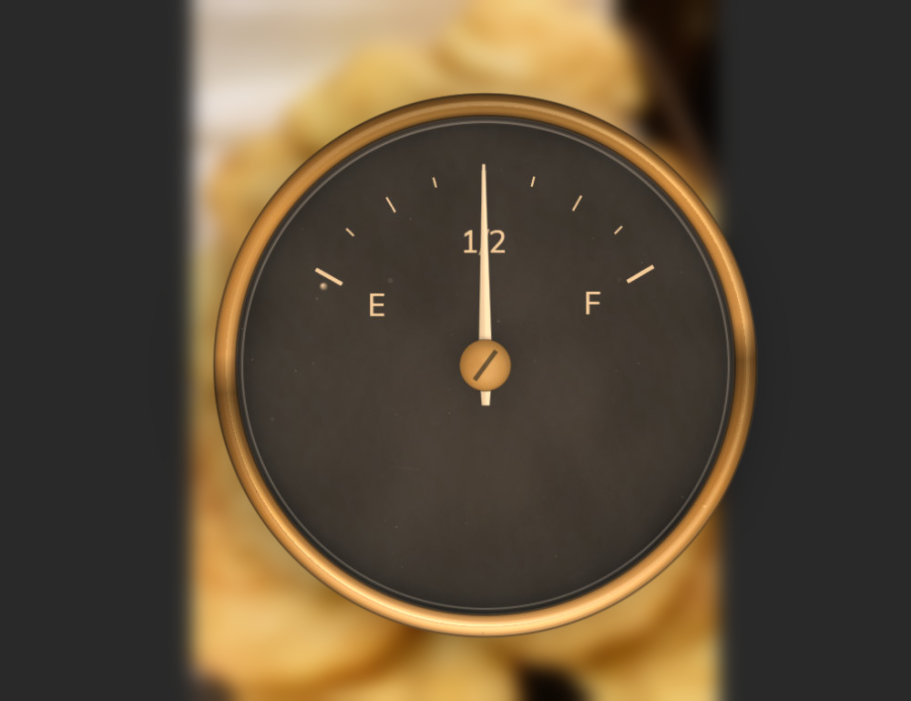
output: 0.5
